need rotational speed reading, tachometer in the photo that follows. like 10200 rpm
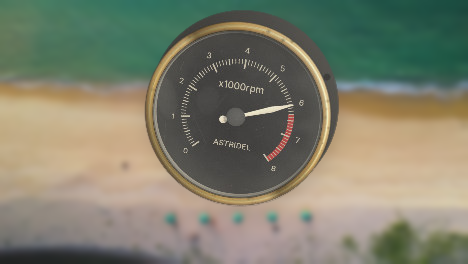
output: 6000 rpm
